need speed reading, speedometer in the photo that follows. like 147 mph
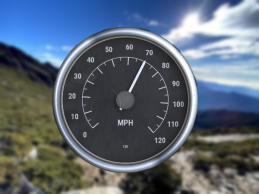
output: 70 mph
